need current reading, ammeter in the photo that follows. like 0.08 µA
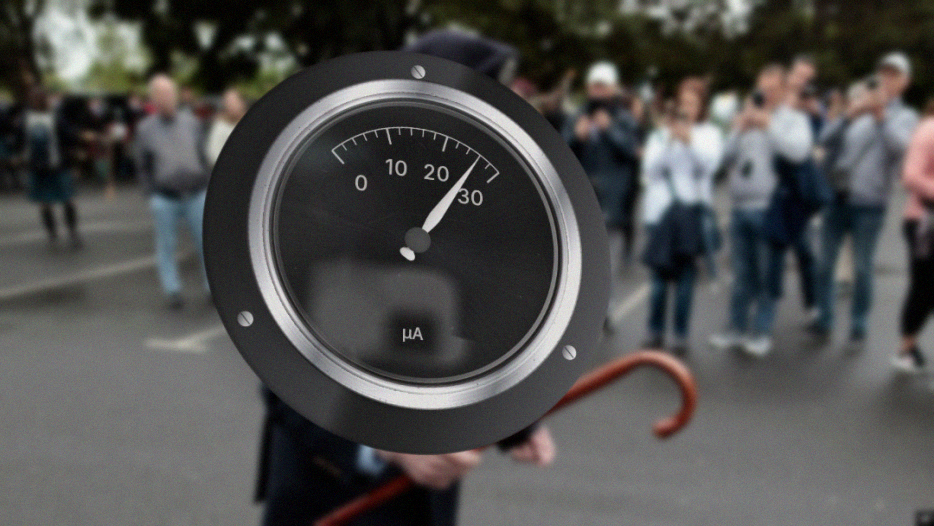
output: 26 µA
